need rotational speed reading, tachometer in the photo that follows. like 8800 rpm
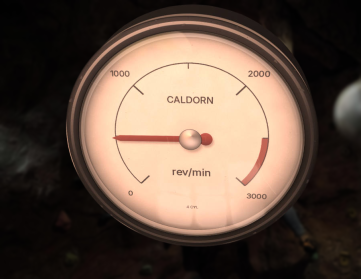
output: 500 rpm
